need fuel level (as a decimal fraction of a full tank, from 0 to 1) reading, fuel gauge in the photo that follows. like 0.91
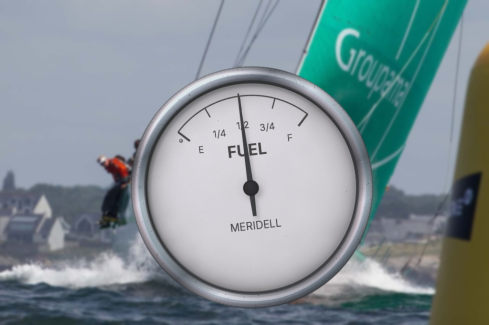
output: 0.5
